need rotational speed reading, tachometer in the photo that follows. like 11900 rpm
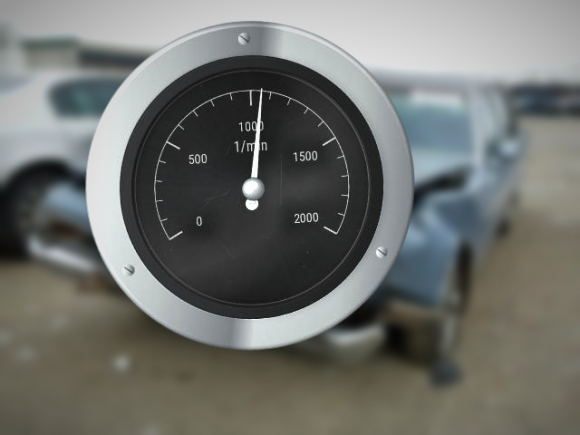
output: 1050 rpm
